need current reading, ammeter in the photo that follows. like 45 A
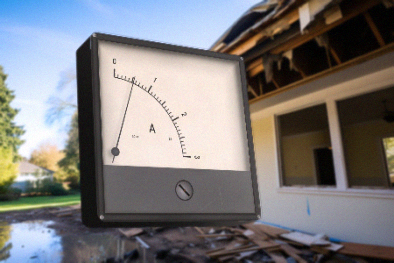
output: 0.5 A
